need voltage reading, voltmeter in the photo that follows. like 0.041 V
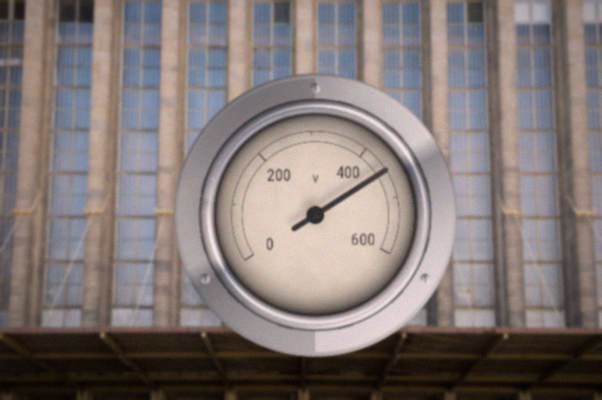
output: 450 V
